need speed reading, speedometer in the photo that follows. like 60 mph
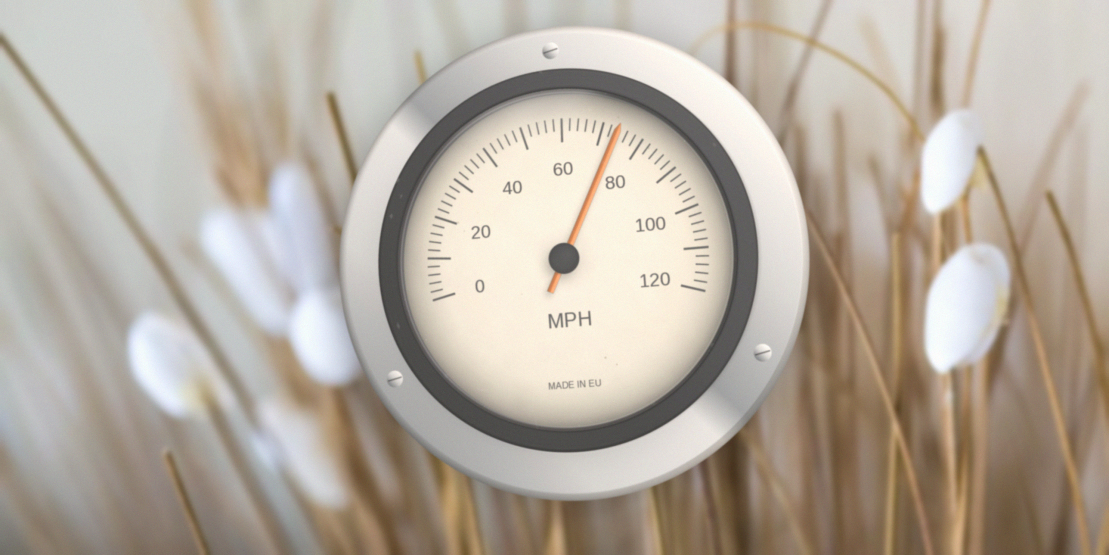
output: 74 mph
